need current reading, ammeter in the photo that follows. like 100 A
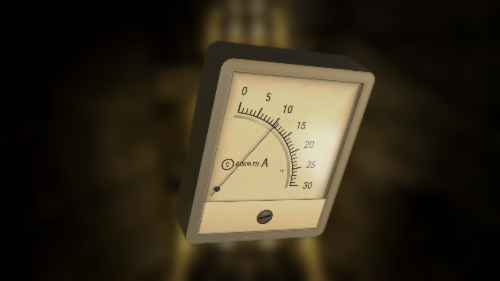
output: 10 A
